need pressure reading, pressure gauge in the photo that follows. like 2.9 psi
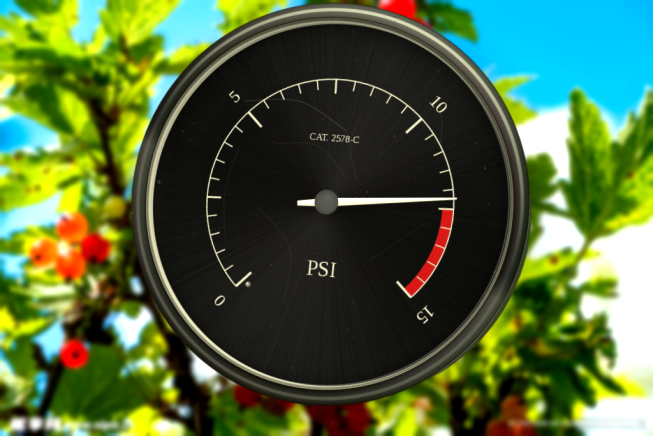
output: 12.25 psi
